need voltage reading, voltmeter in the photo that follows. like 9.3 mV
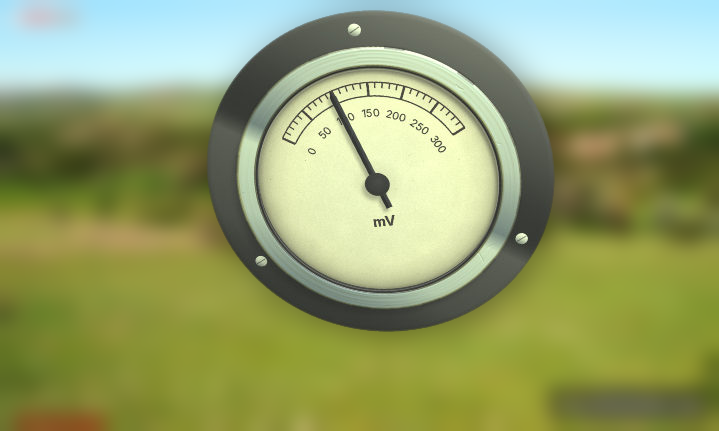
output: 100 mV
